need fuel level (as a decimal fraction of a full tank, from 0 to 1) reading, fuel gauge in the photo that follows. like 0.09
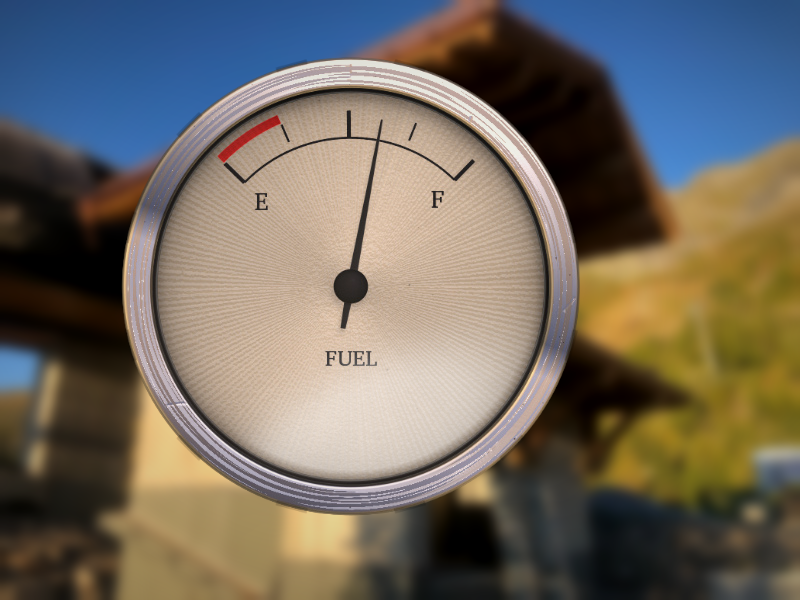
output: 0.625
